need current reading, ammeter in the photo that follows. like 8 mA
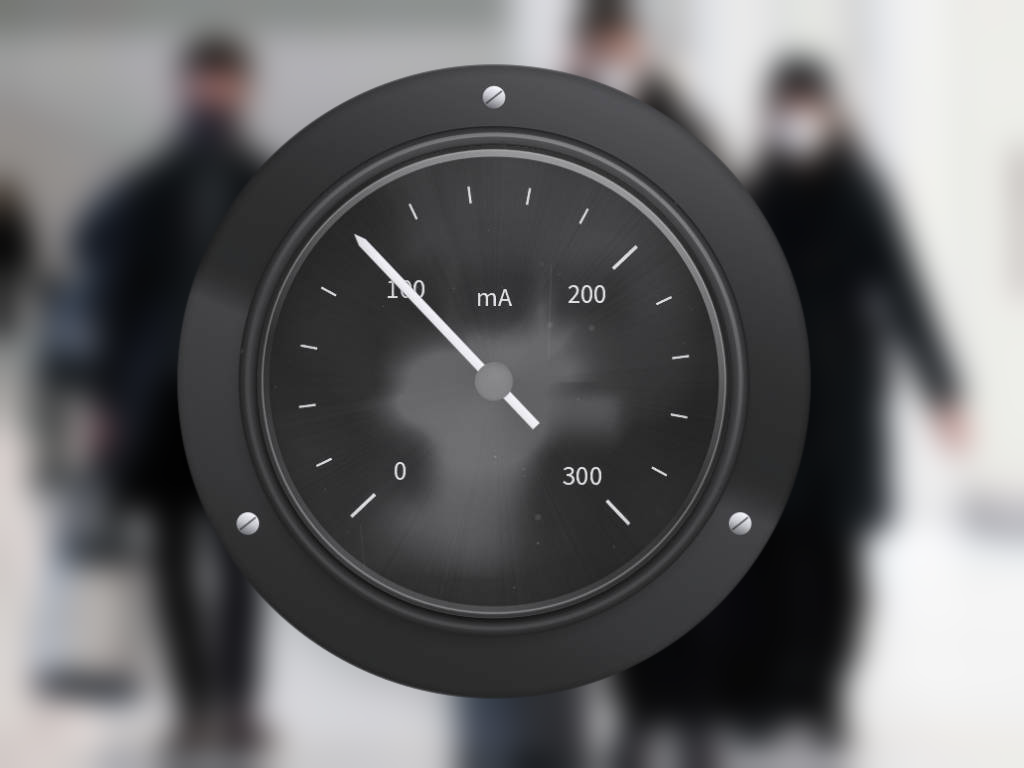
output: 100 mA
